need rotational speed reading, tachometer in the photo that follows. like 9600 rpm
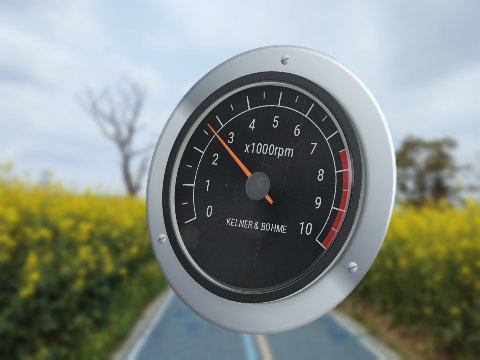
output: 2750 rpm
